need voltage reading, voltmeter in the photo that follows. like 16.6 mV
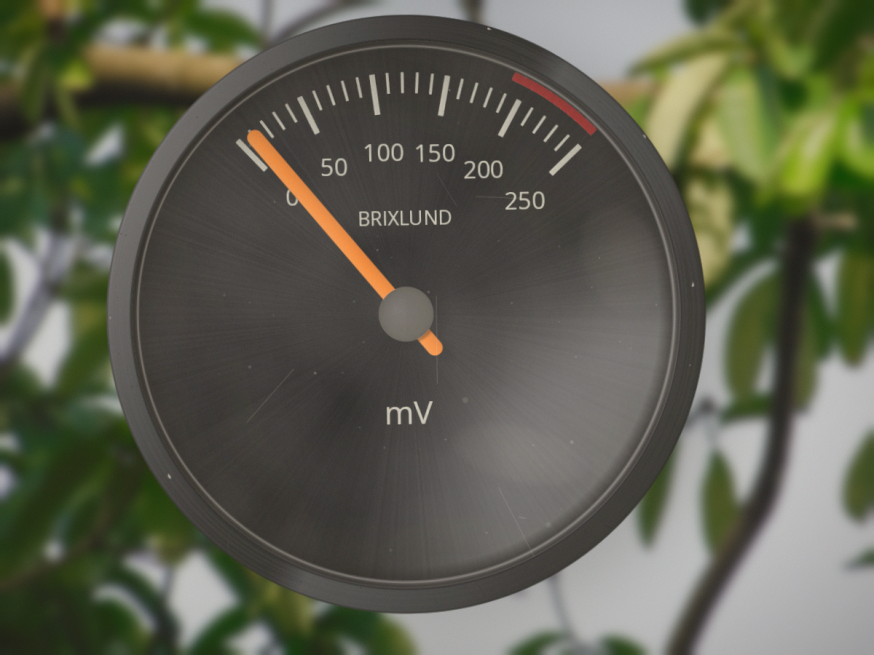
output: 10 mV
